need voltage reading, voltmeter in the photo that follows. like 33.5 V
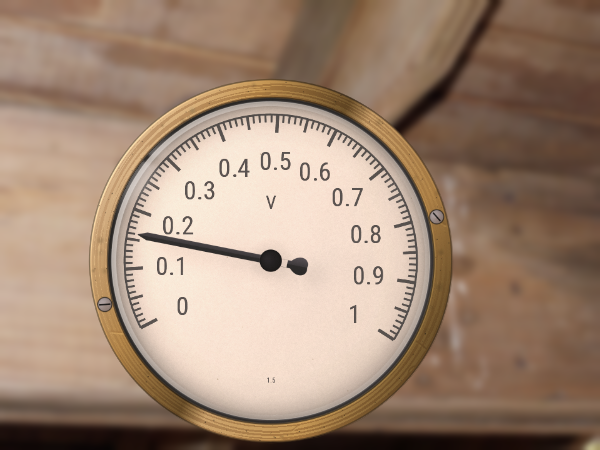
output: 0.16 V
